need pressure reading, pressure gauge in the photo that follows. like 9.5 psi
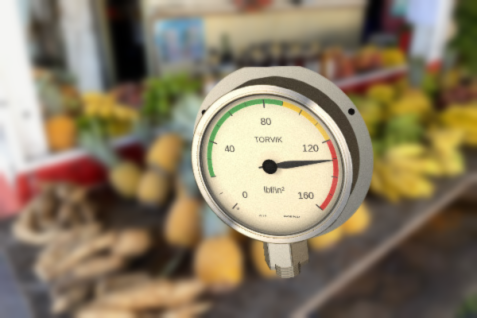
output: 130 psi
